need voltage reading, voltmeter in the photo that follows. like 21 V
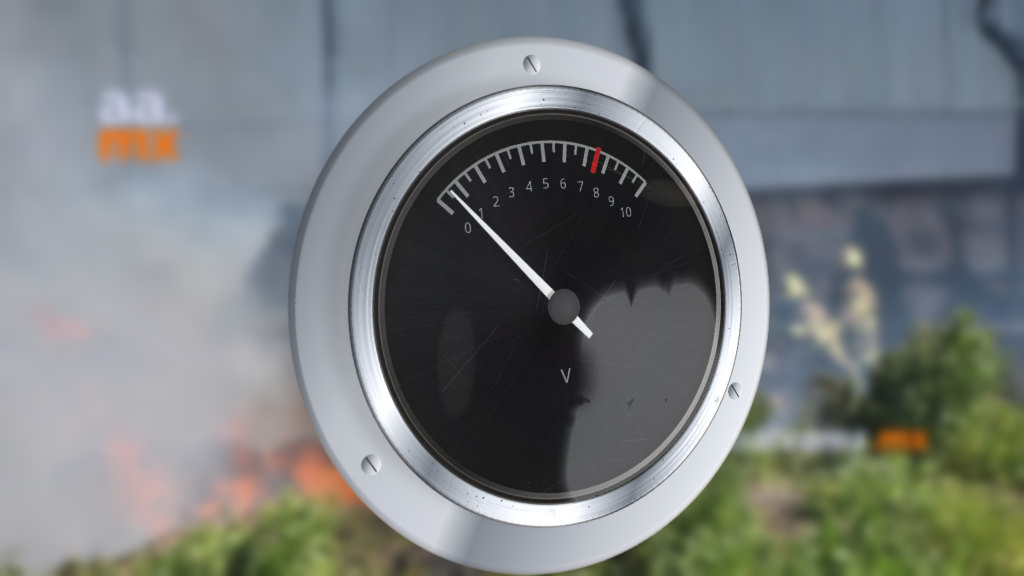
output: 0.5 V
